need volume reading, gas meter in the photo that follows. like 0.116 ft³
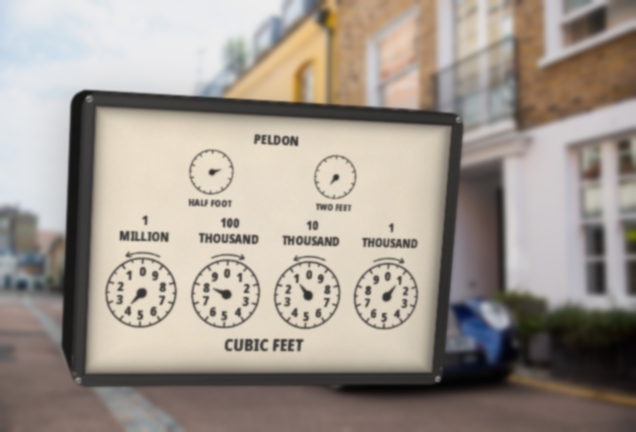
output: 381100 ft³
